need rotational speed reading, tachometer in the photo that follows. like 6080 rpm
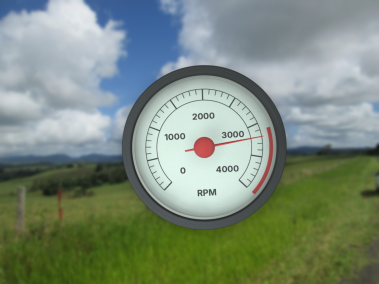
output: 3200 rpm
